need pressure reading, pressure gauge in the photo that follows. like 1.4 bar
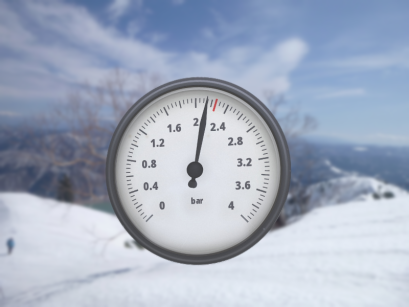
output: 2.15 bar
